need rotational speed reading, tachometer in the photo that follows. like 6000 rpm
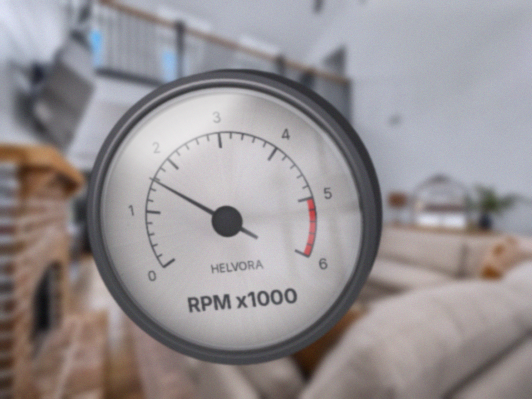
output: 1600 rpm
